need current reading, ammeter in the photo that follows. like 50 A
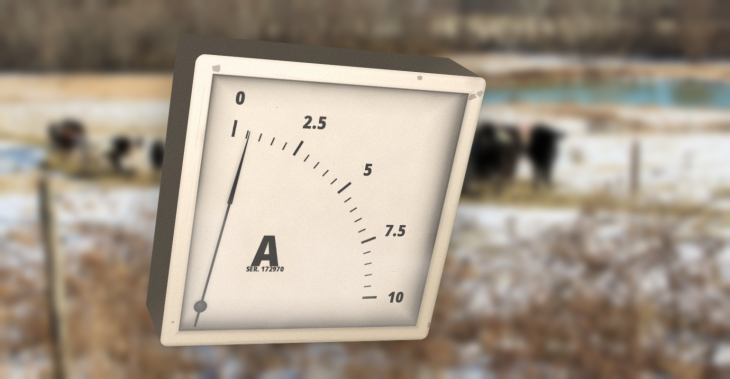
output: 0.5 A
